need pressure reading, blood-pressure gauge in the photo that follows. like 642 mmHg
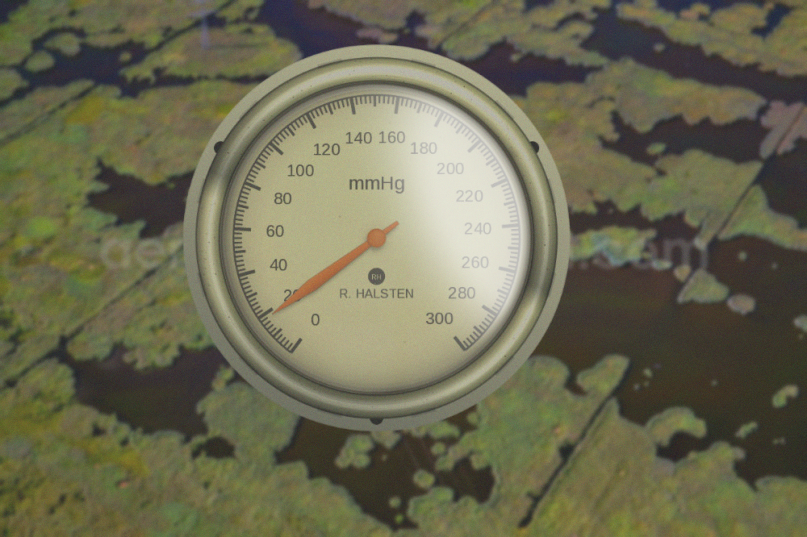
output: 18 mmHg
